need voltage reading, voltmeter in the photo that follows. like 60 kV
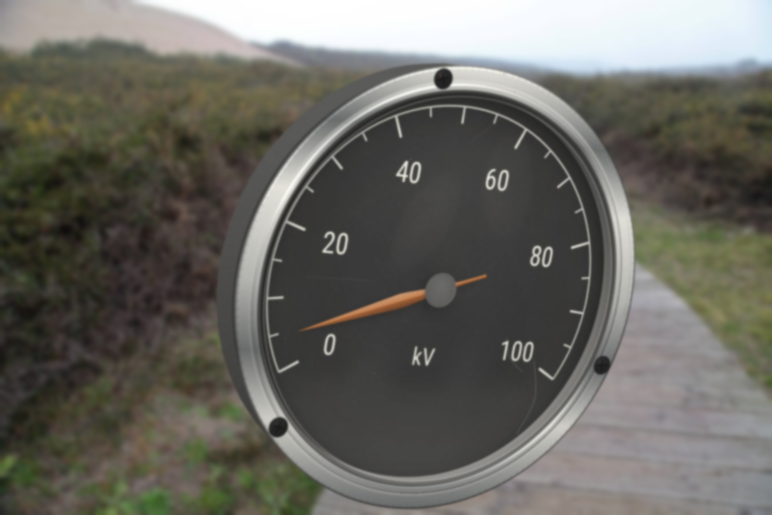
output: 5 kV
